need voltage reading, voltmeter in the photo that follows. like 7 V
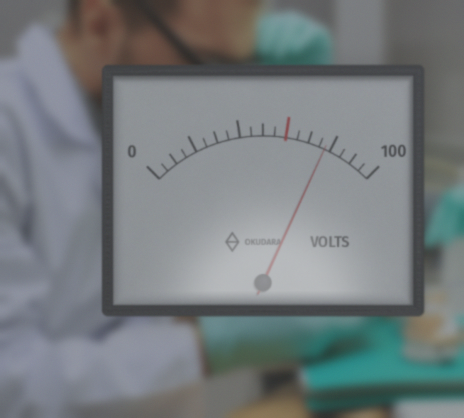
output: 77.5 V
